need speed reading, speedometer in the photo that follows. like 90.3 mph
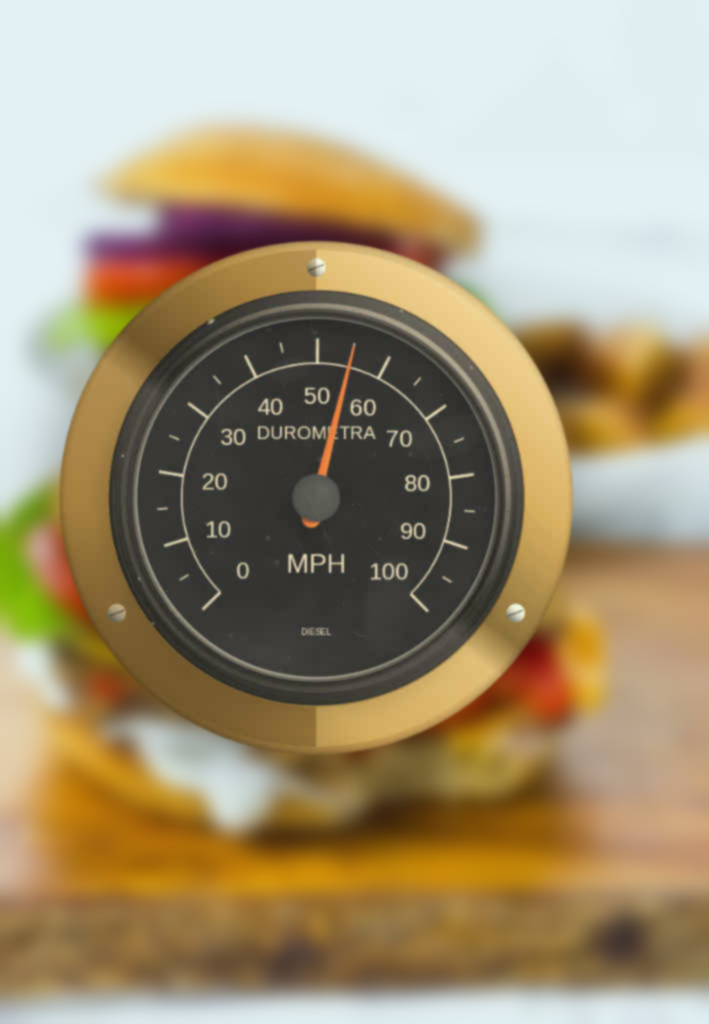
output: 55 mph
